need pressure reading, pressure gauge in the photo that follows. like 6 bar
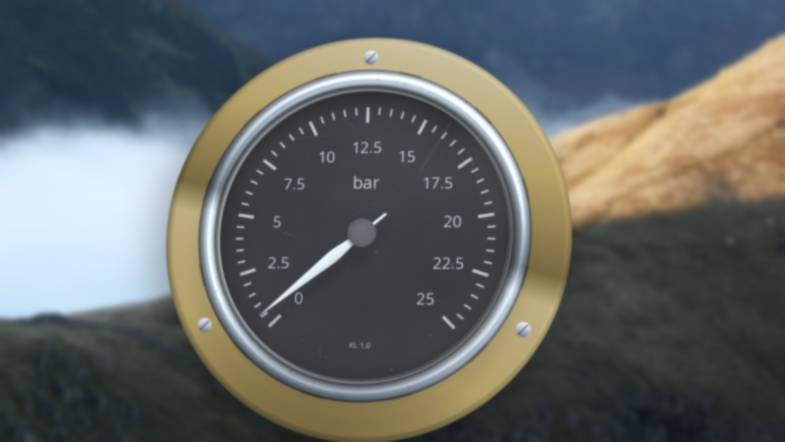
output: 0.5 bar
